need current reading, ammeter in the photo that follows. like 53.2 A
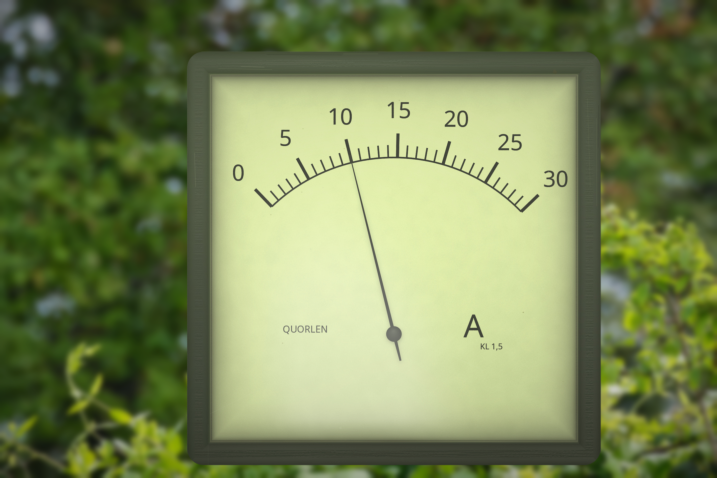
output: 10 A
